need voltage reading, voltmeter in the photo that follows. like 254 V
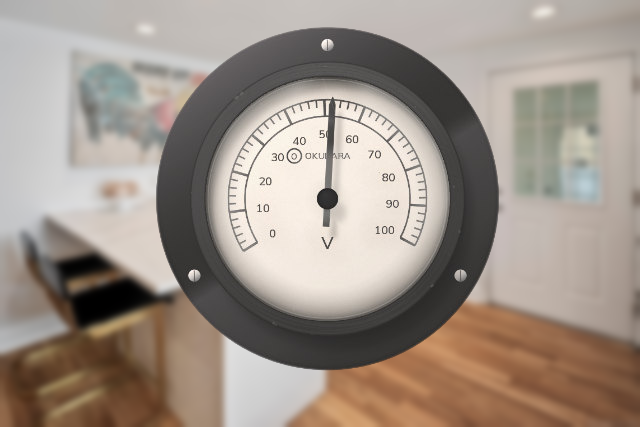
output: 52 V
